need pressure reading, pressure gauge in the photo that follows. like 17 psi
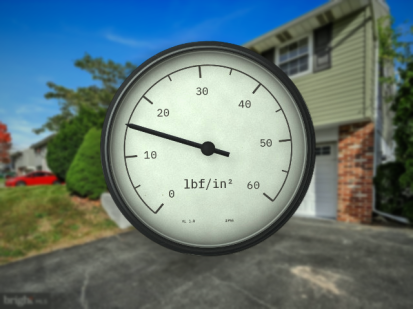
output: 15 psi
